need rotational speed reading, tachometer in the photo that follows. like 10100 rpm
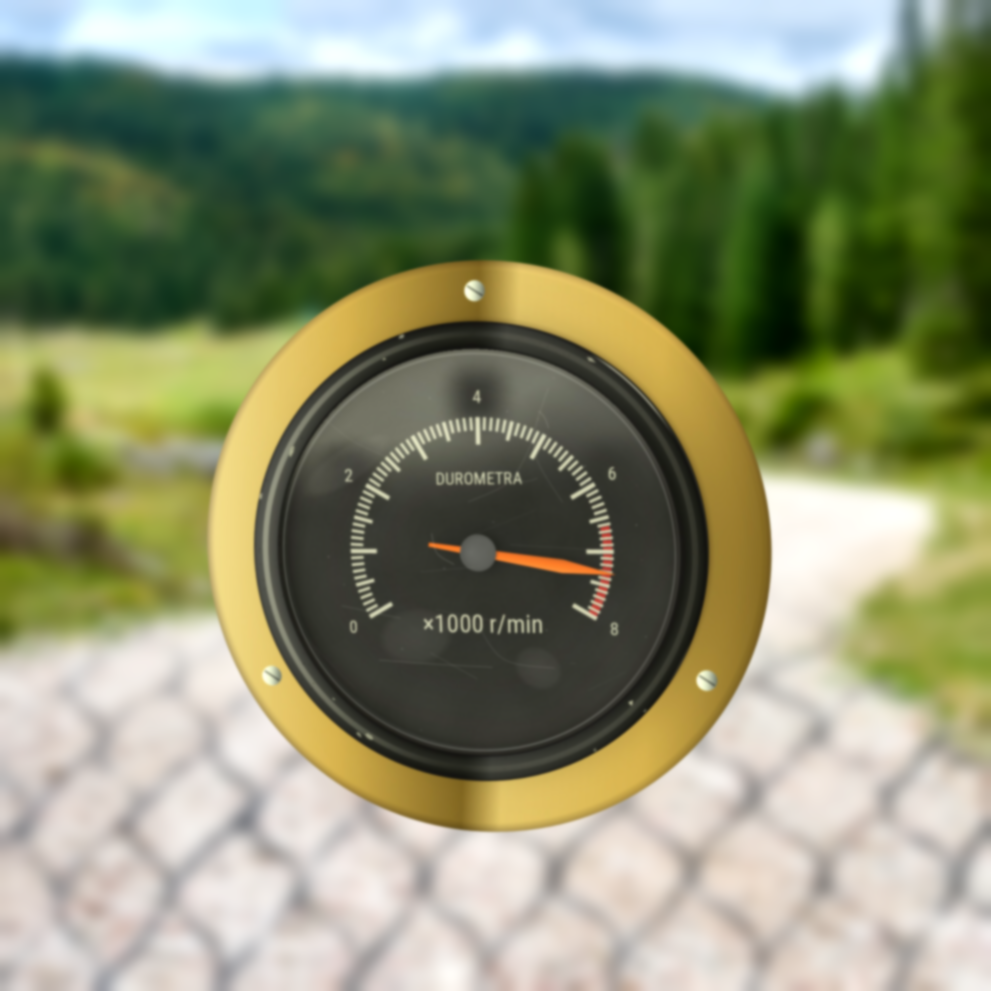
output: 7300 rpm
